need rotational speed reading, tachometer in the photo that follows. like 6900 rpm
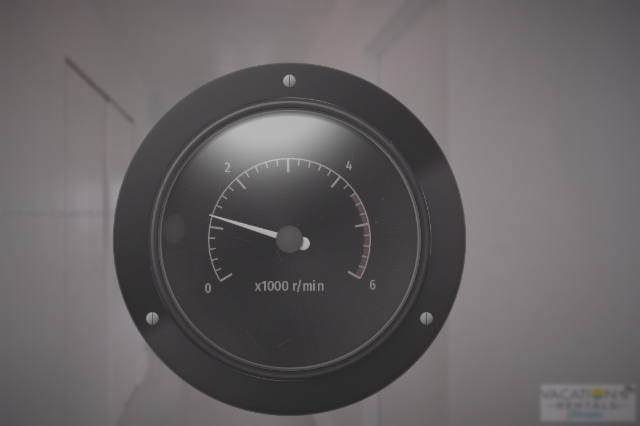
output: 1200 rpm
